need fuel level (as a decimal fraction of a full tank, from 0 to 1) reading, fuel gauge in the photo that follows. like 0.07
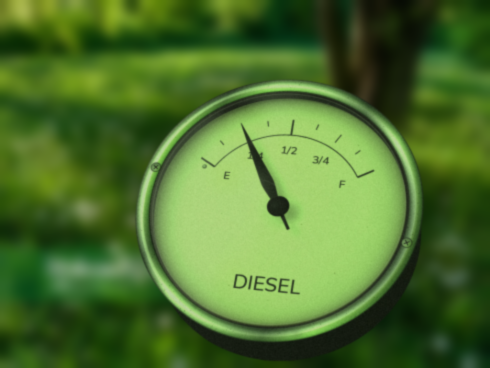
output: 0.25
